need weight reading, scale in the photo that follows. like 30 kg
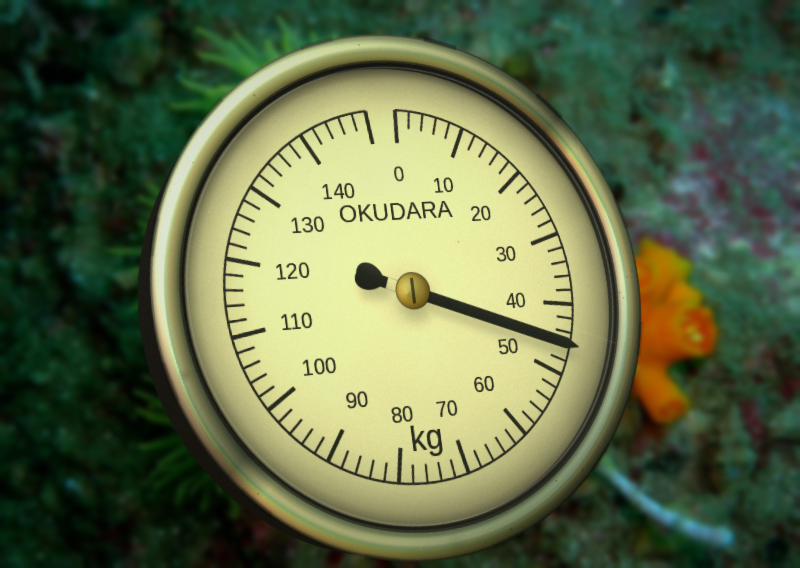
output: 46 kg
